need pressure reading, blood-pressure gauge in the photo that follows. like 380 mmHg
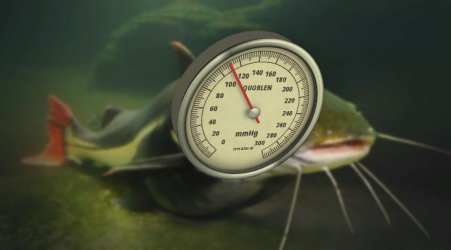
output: 110 mmHg
